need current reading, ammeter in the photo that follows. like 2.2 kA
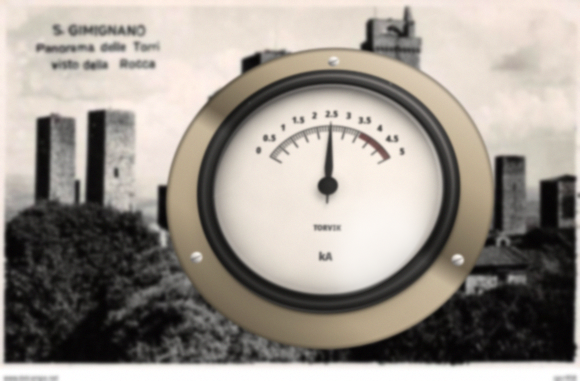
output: 2.5 kA
